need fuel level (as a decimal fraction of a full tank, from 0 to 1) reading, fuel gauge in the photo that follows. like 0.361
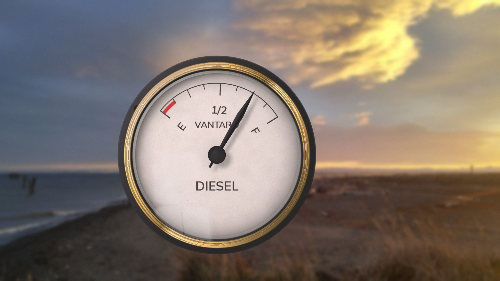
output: 0.75
